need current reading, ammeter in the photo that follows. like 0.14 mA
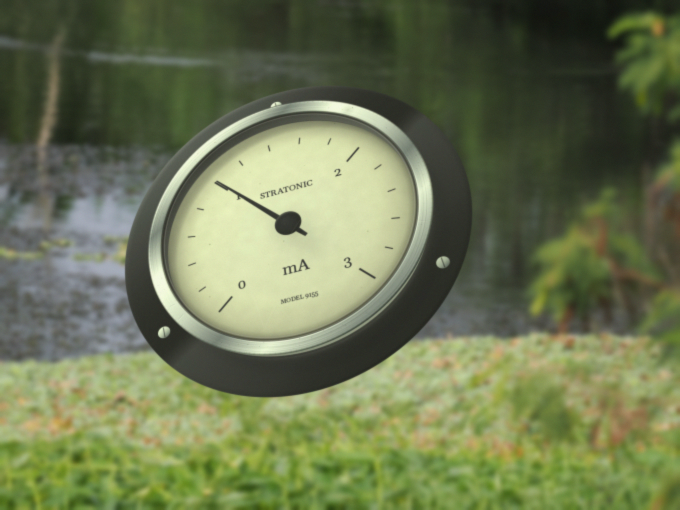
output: 1 mA
